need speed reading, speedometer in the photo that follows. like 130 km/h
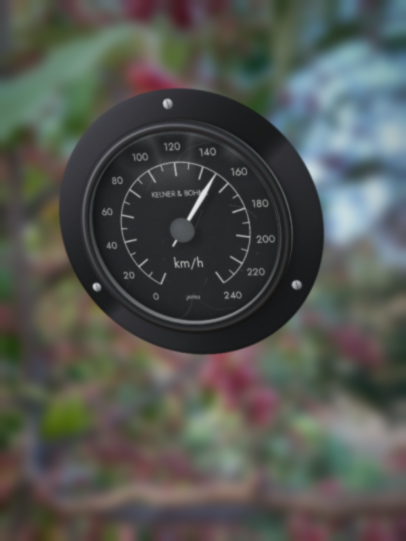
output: 150 km/h
